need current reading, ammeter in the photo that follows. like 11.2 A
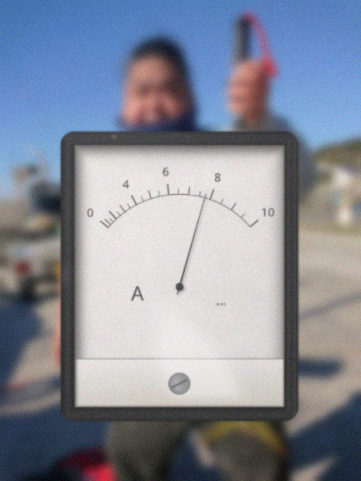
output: 7.75 A
